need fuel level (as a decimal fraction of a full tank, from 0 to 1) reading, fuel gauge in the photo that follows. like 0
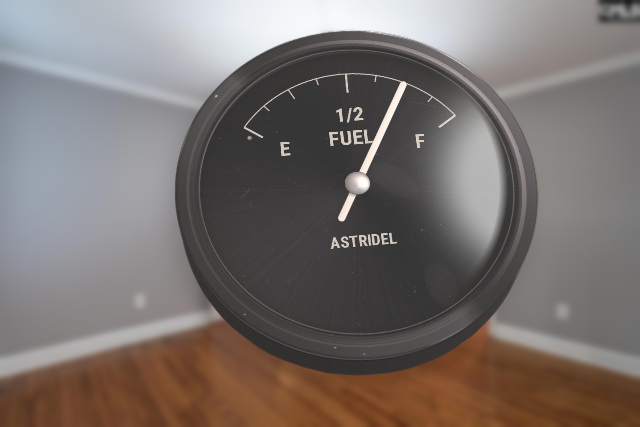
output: 0.75
